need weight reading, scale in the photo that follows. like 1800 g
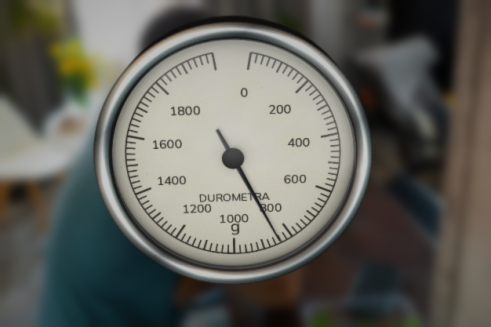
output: 840 g
